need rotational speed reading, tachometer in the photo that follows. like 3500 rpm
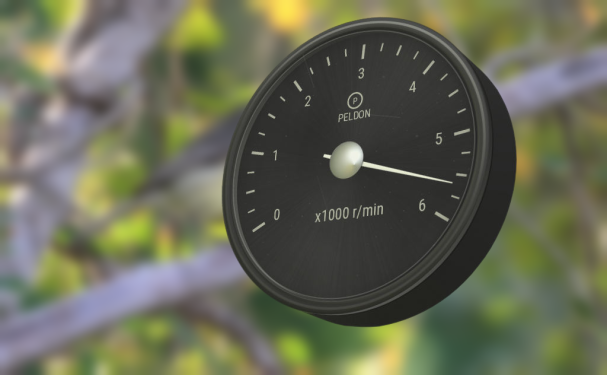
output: 5625 rpm
